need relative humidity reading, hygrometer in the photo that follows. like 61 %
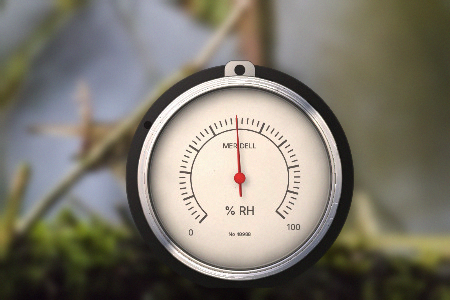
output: 50 %
